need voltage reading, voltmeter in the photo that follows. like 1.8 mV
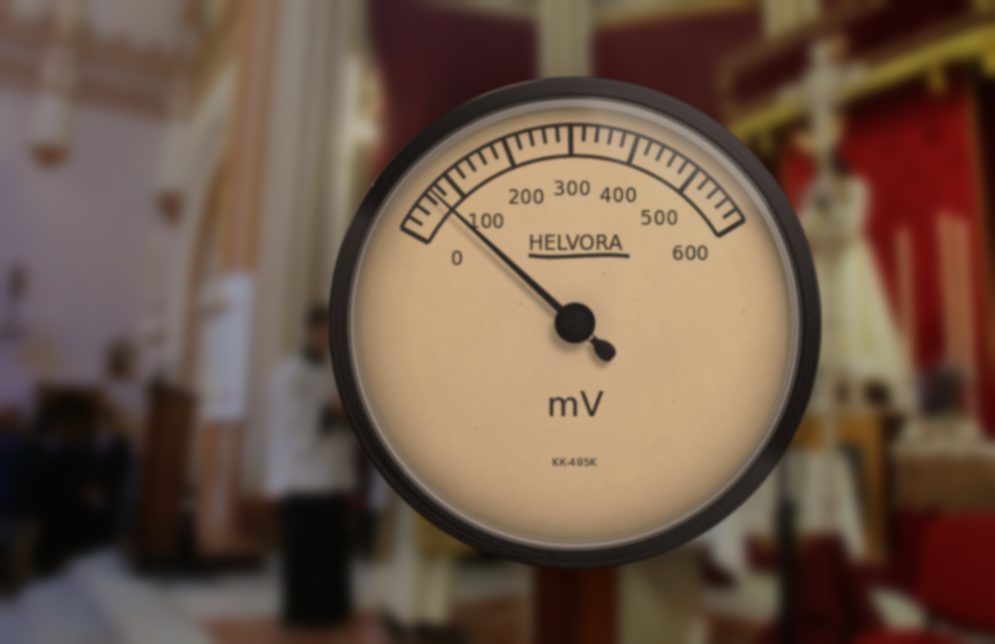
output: 70 mV
